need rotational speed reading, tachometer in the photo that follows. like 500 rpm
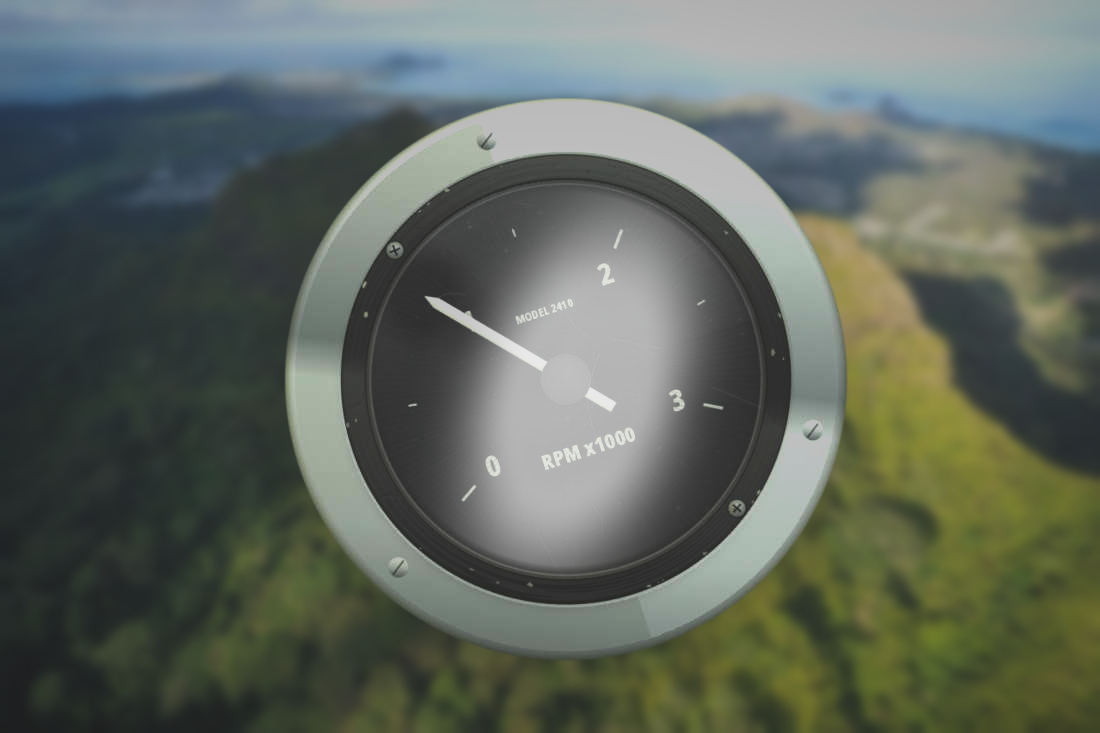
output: 1000 rpm
